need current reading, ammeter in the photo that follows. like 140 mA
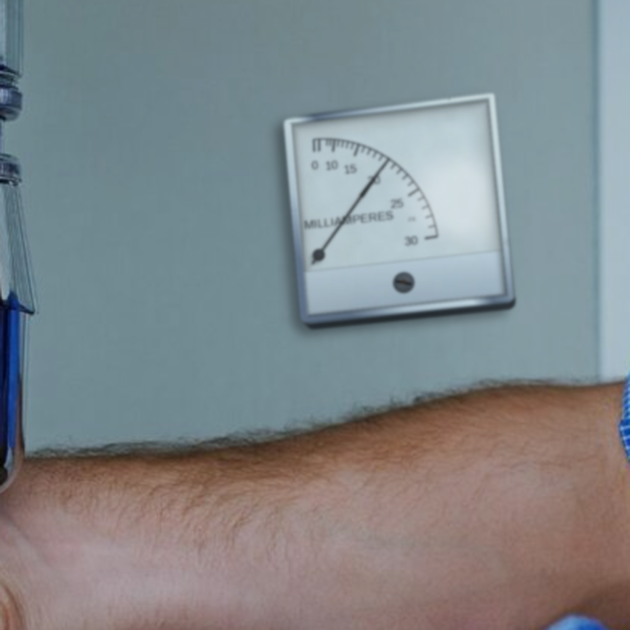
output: 20 mA
